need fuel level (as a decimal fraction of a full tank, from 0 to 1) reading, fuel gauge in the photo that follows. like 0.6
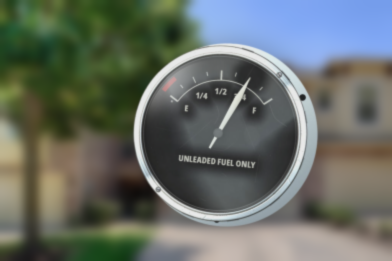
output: 0.75
